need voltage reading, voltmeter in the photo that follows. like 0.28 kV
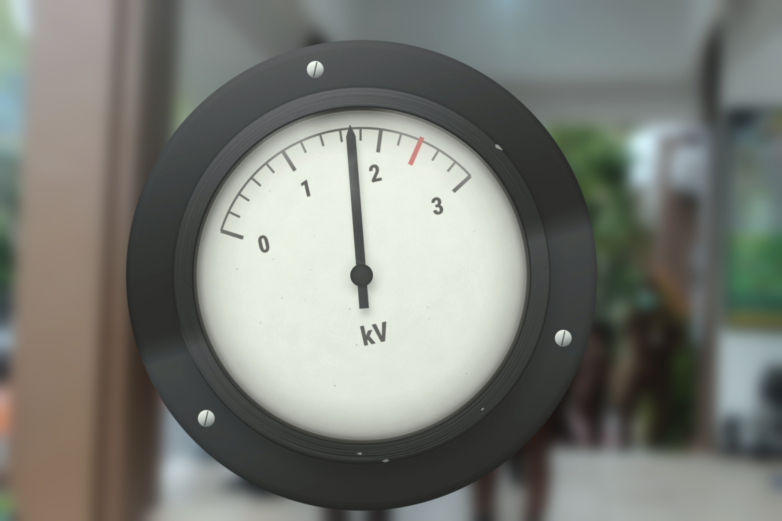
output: 1.7 kV
